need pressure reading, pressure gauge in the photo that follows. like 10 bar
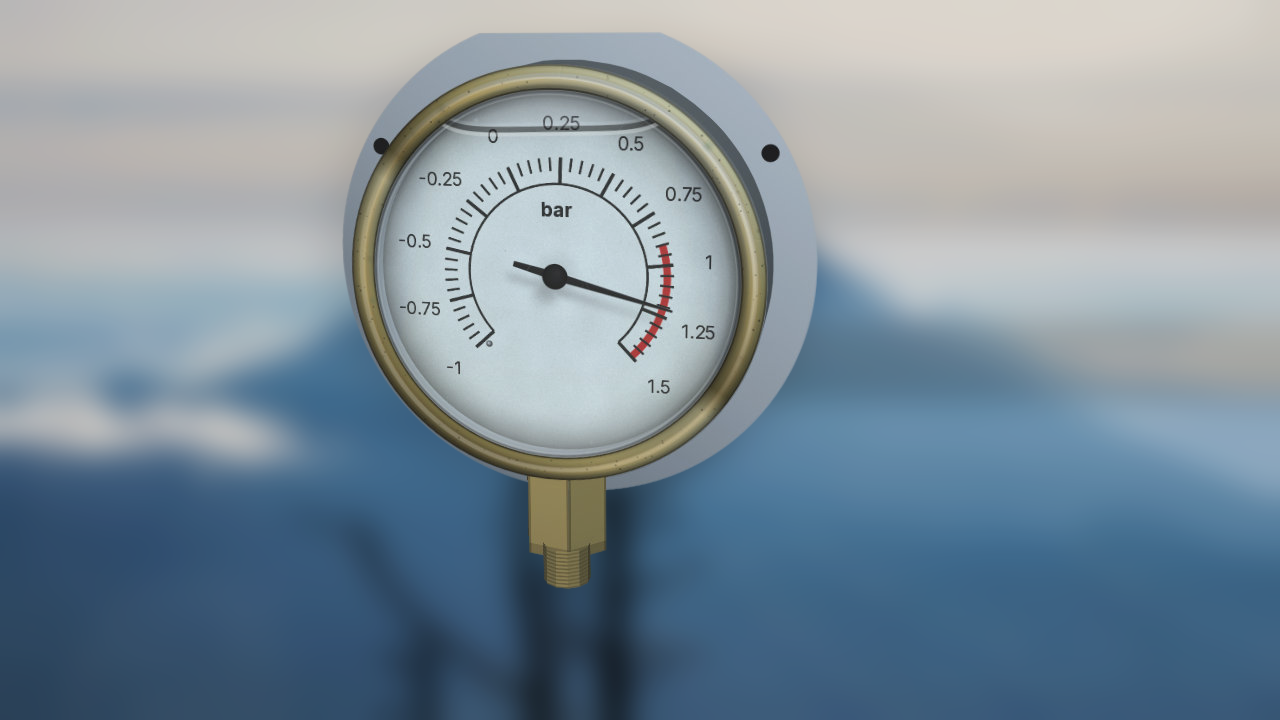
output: 1.2 bar
